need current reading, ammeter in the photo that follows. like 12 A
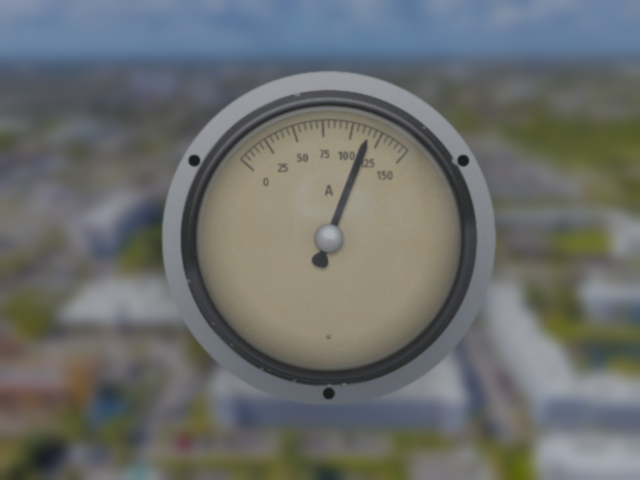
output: 115 A
